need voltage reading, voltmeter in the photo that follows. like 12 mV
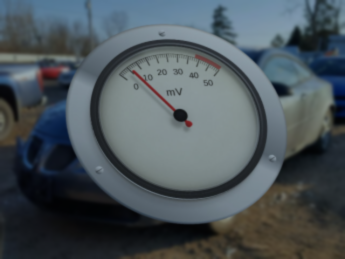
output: 5 mV
